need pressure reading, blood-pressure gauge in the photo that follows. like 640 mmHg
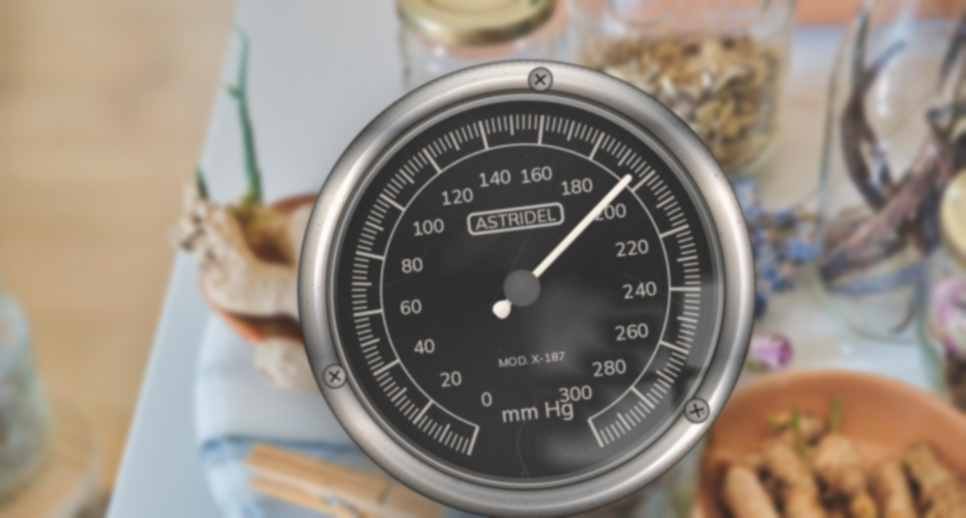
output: 196 mmHg
